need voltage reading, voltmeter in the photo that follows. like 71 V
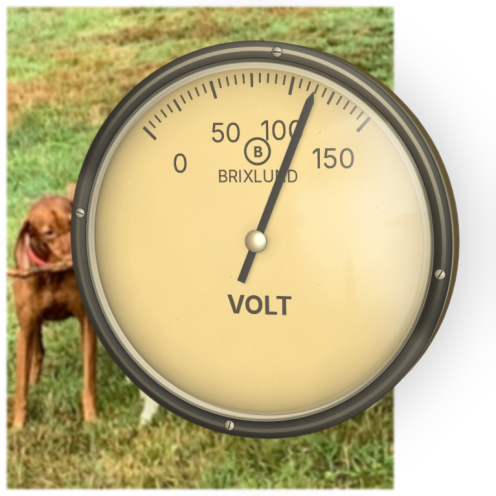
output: 115 V
